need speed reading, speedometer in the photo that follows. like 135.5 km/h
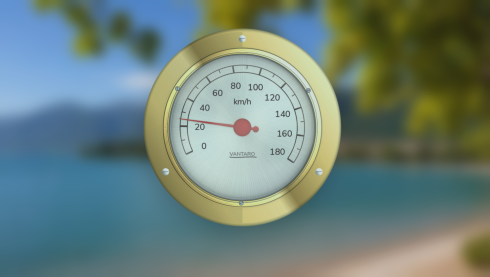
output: 25 km/h
